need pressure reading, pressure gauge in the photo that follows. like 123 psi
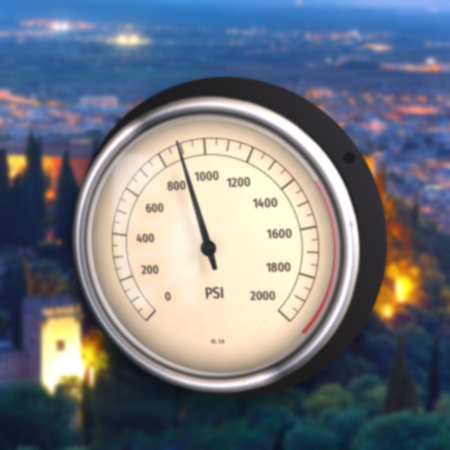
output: 900 psi
